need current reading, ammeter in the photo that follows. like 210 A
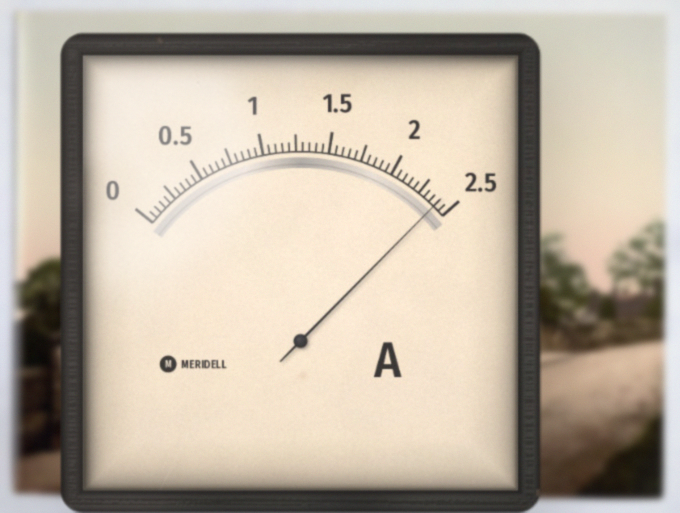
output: 2.4 A
